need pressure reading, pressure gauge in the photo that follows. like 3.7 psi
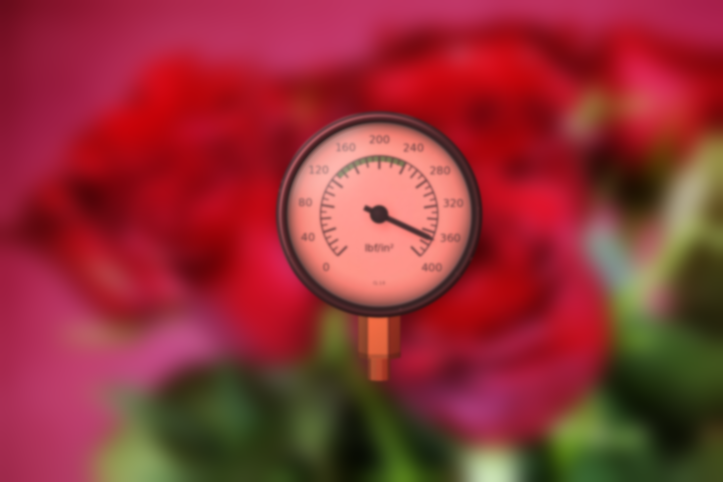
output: 370 psi
